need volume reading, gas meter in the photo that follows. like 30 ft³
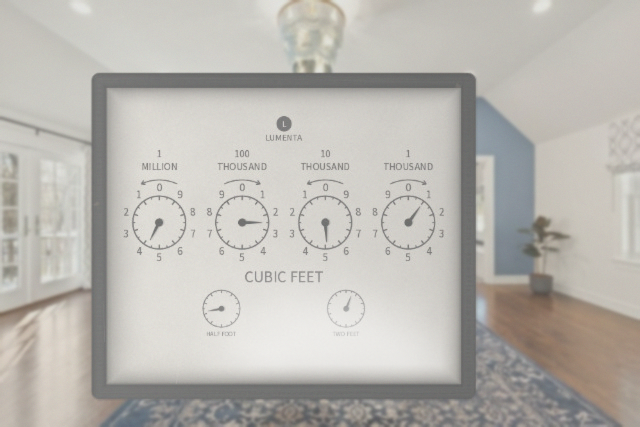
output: 425100 ft³
